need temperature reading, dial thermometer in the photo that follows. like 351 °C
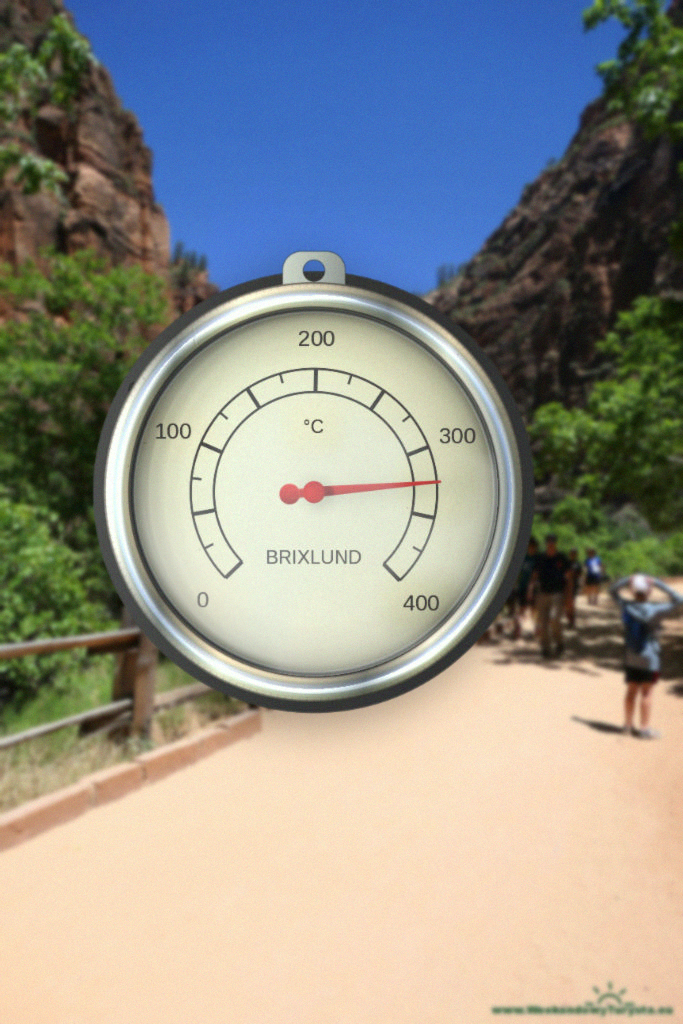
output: 325 °C
